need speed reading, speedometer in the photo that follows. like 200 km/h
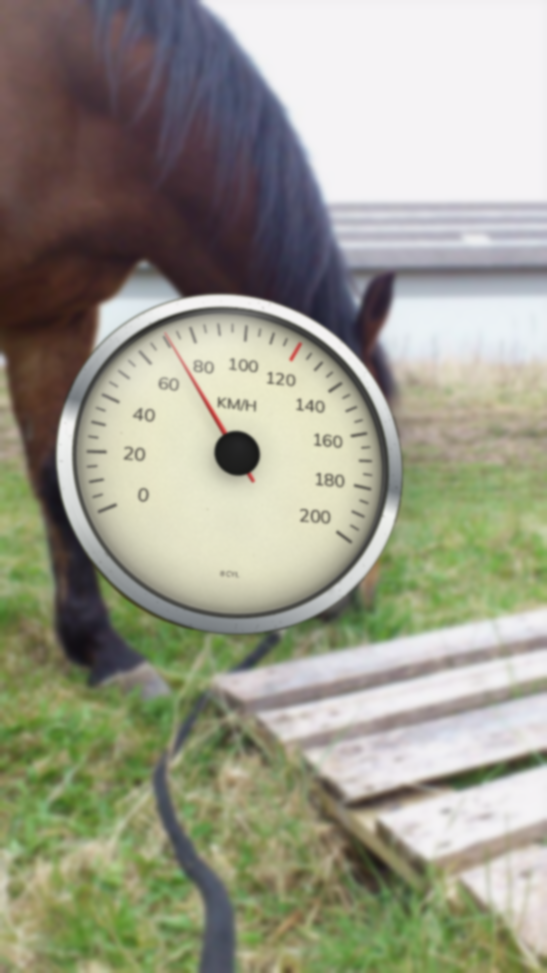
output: 70 km/h
